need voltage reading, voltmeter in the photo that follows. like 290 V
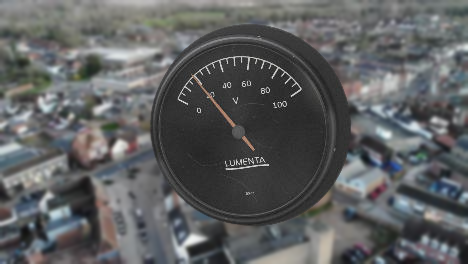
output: 20 V
